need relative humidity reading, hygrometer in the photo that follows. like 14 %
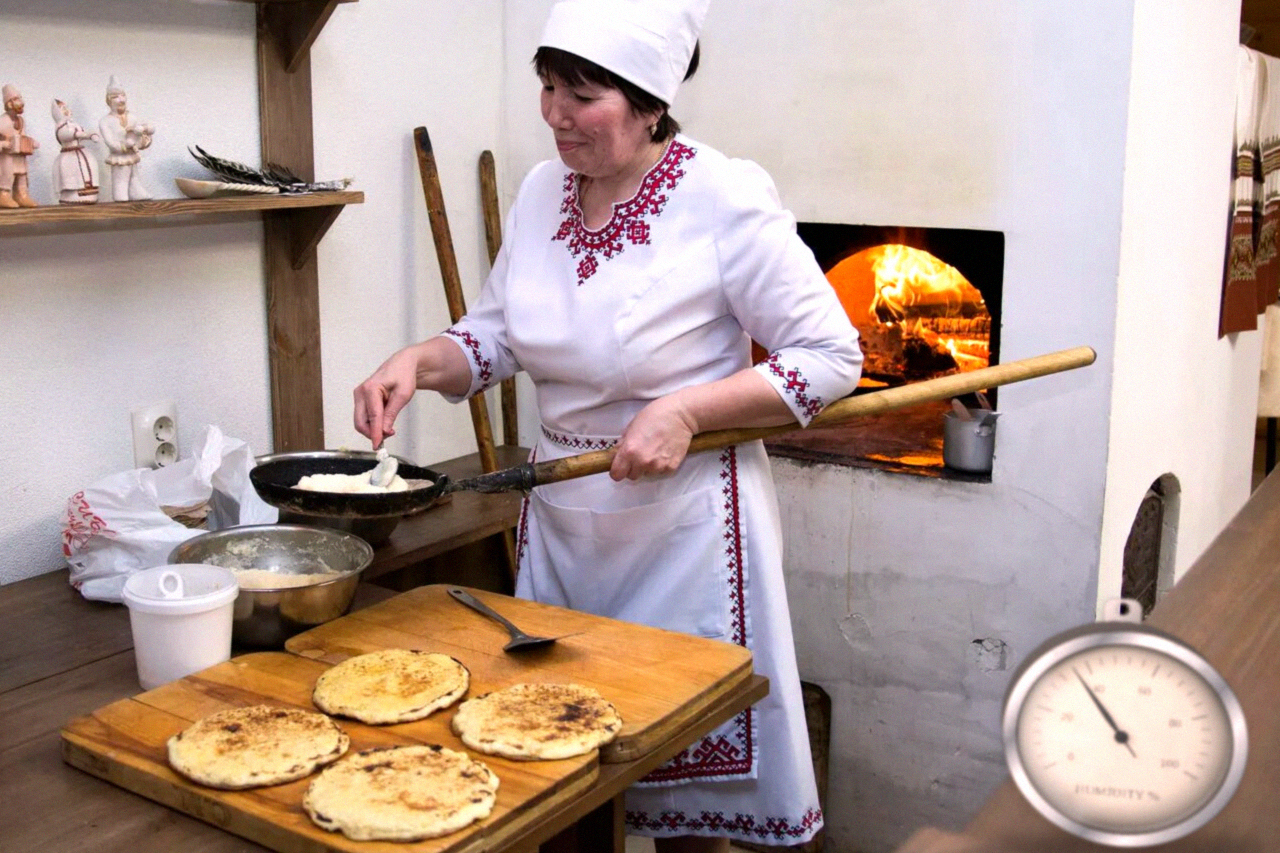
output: 36 %
